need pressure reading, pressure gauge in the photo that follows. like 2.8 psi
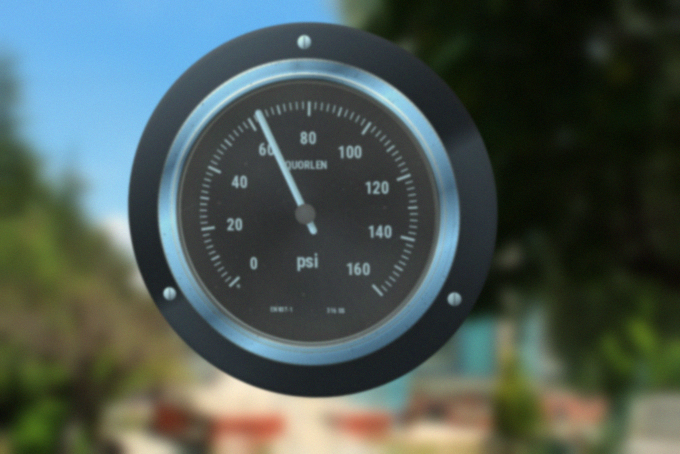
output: 64 psi
